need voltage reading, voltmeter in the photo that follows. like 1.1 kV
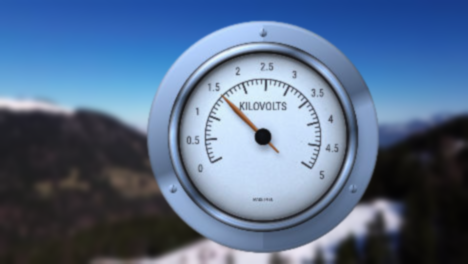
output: 1.5 kV
